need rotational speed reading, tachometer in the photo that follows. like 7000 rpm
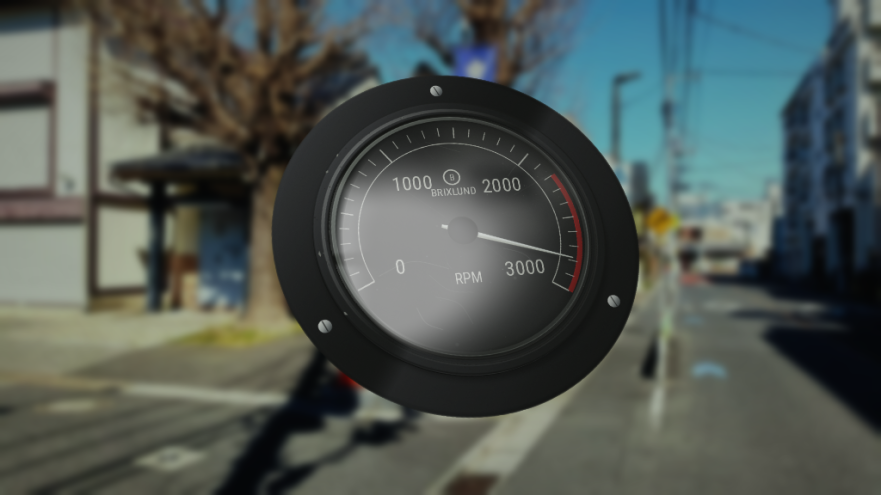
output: 2800 rpm
